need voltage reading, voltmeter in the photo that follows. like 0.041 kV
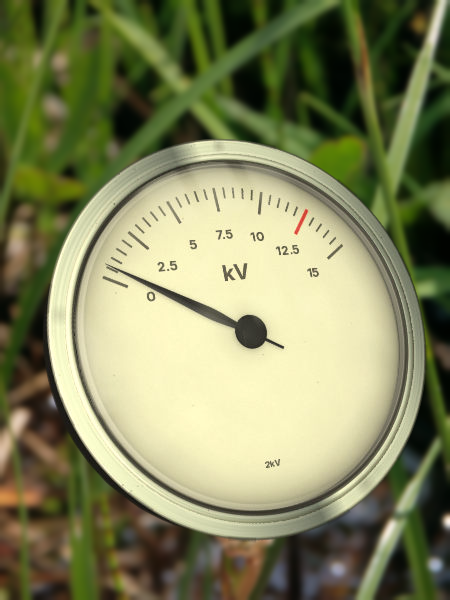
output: 0.5 kV
